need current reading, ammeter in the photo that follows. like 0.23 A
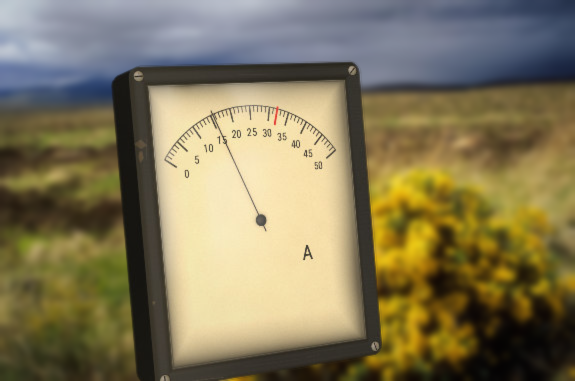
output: 15 A
